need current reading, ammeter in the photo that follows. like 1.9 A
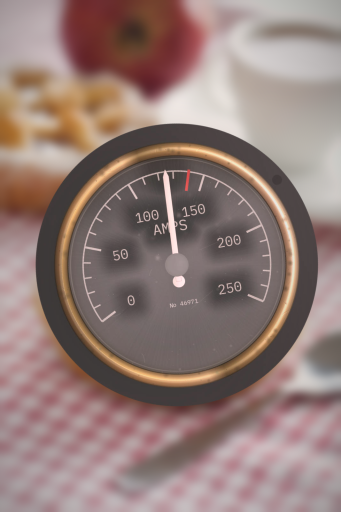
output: 125 A
